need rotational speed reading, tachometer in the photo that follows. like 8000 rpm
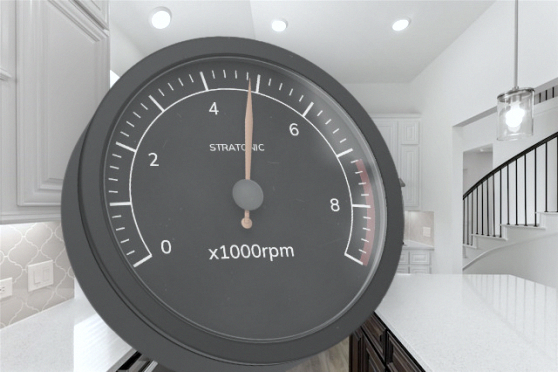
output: 4800 rpm
